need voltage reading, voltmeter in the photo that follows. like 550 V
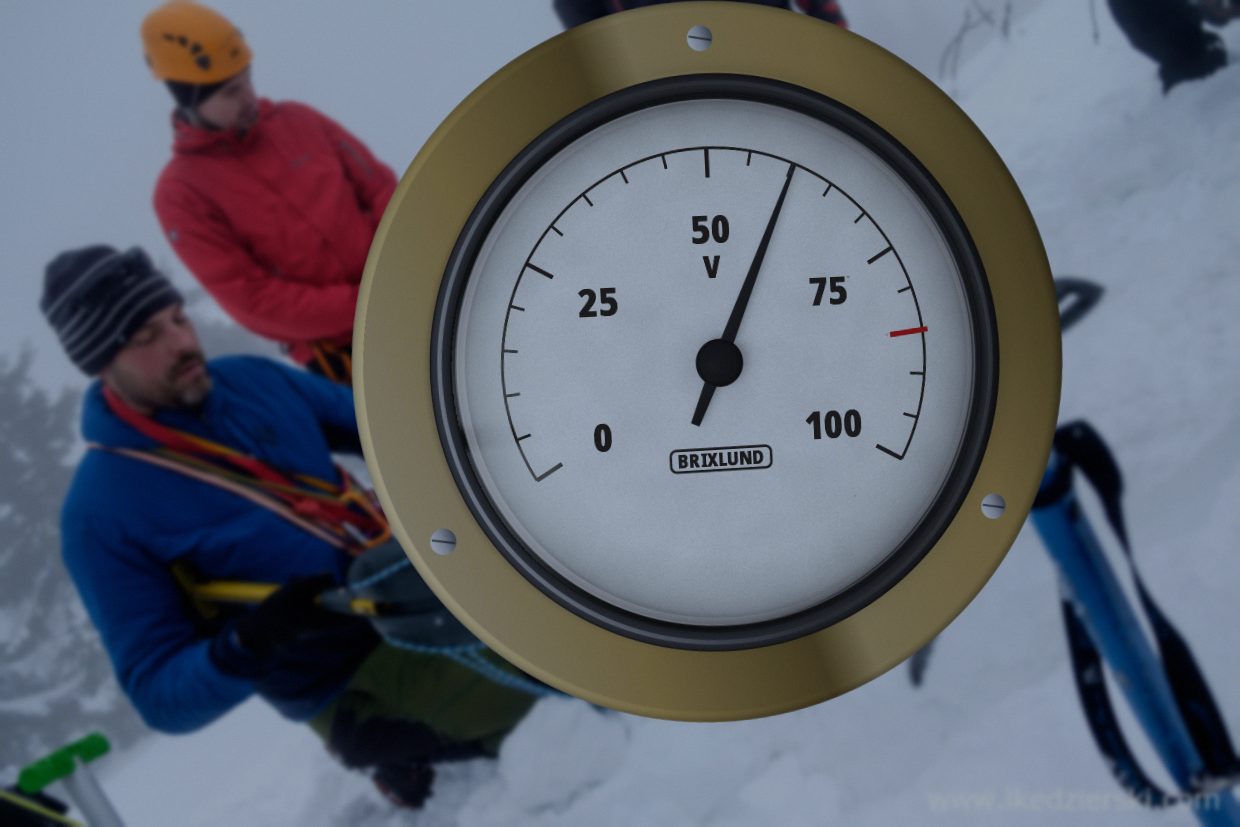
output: 60 V
